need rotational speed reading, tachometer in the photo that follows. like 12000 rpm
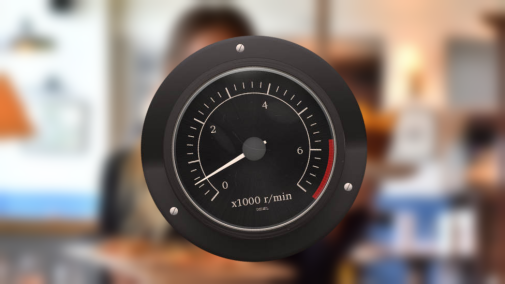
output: 500 rpm
